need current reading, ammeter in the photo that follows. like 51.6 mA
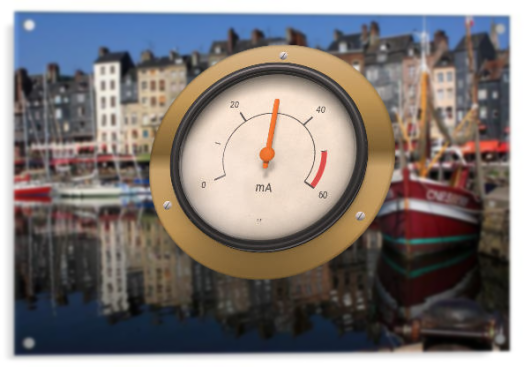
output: 30 mA
